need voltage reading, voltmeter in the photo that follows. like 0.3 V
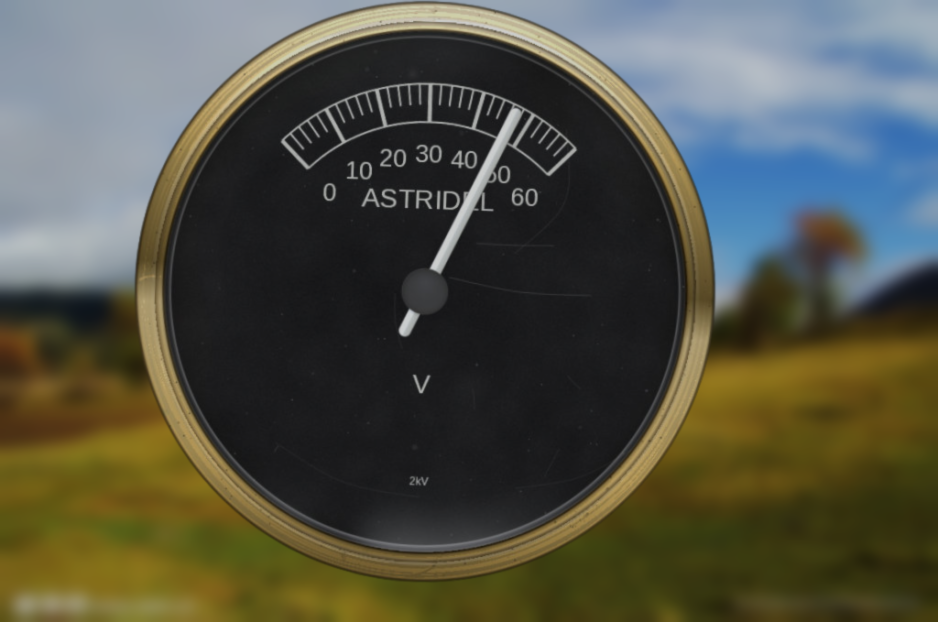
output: 47 V
